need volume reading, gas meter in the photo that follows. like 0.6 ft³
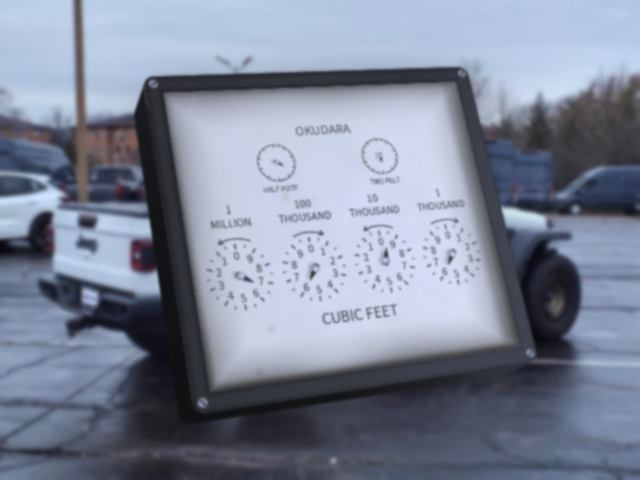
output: 659600 ft³
